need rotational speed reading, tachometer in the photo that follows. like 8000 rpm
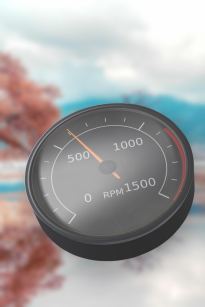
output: 600 rpm
